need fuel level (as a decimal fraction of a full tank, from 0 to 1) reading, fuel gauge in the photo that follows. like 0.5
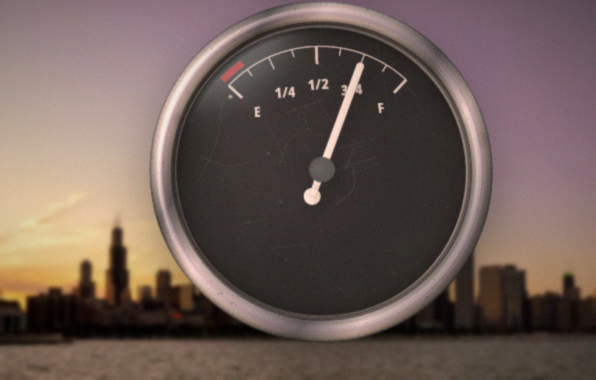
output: 0.75
